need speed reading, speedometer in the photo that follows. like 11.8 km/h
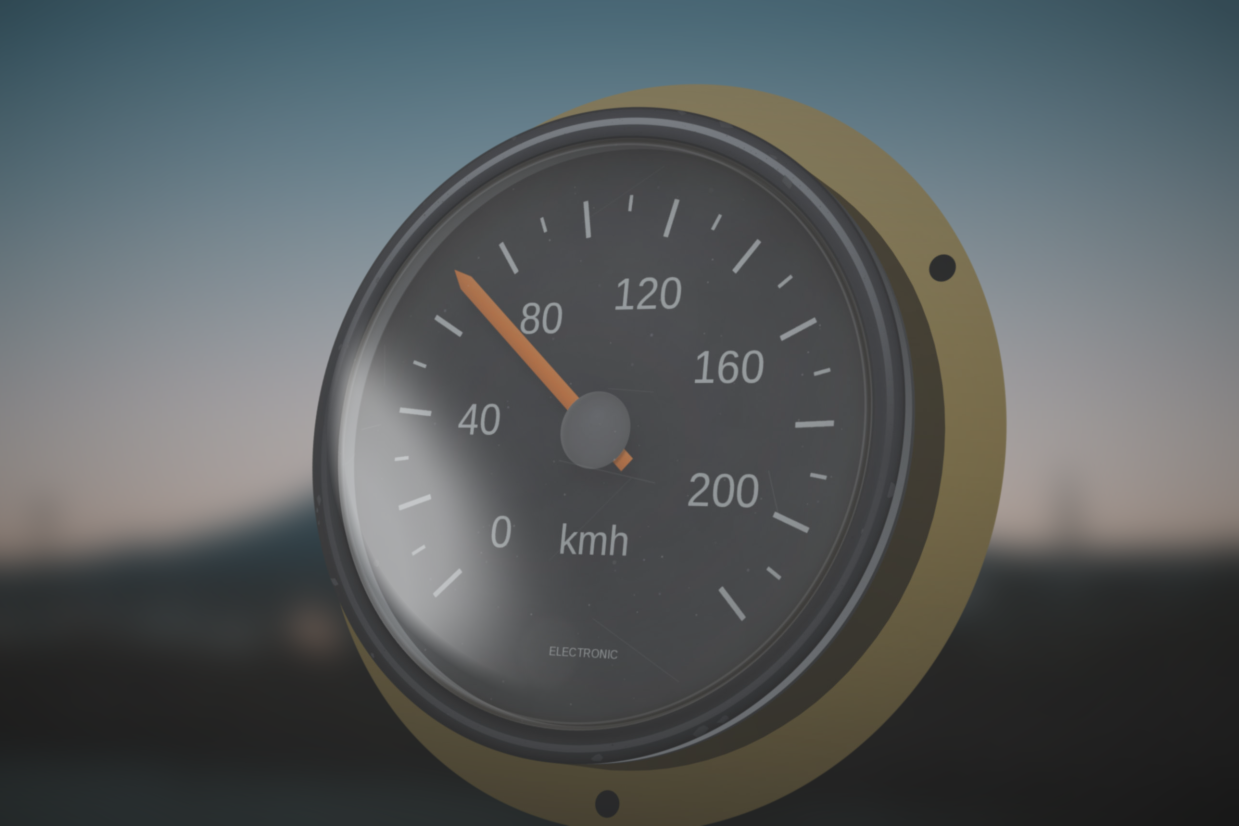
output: 70 km/h
